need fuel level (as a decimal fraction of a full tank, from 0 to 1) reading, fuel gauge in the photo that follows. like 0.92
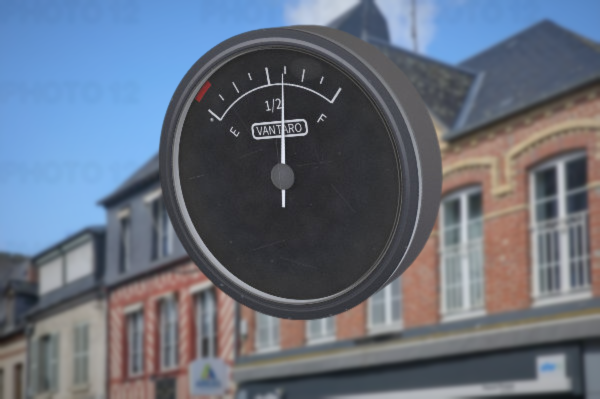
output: 0.625
